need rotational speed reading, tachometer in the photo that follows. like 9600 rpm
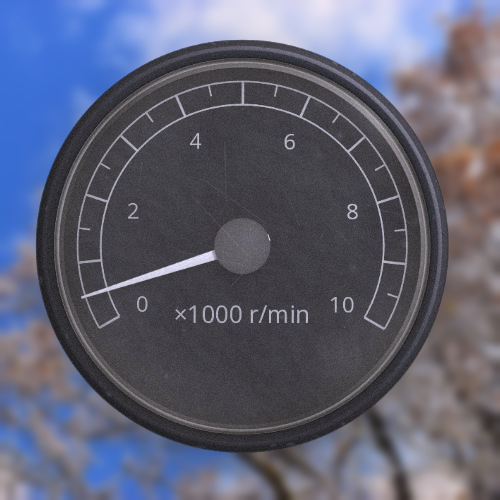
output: 500 rpm
